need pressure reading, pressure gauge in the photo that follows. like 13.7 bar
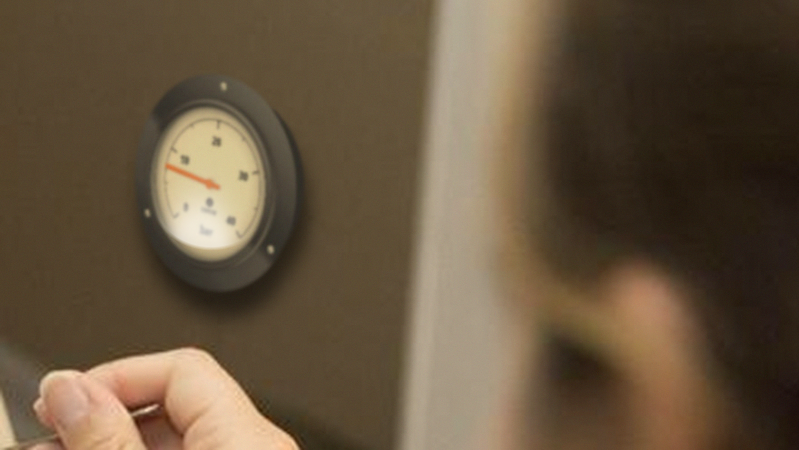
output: 7.5 bar
